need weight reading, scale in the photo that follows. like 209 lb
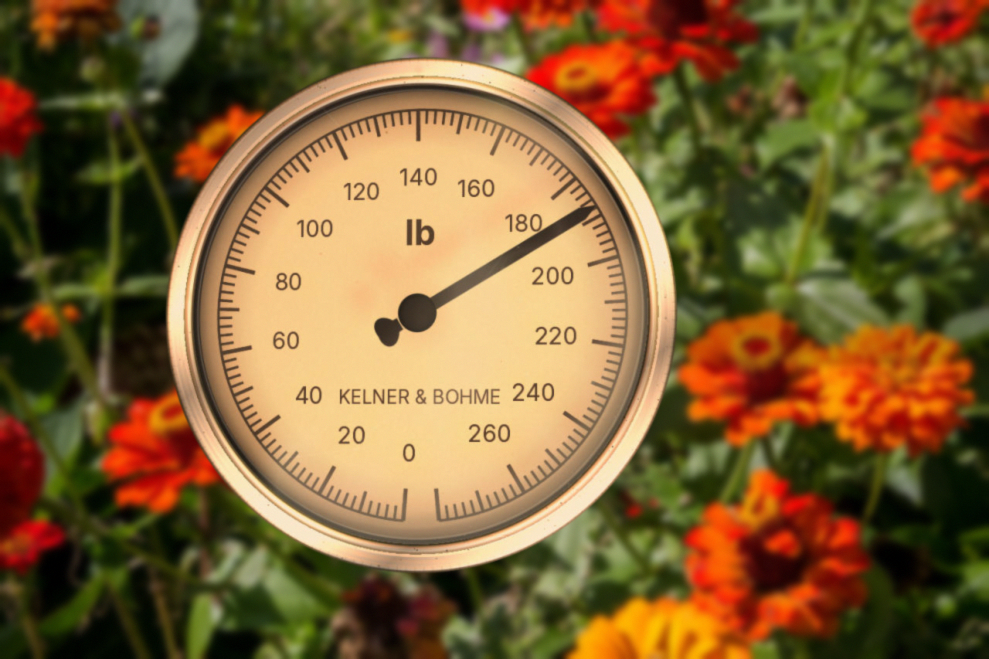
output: 188 lb
